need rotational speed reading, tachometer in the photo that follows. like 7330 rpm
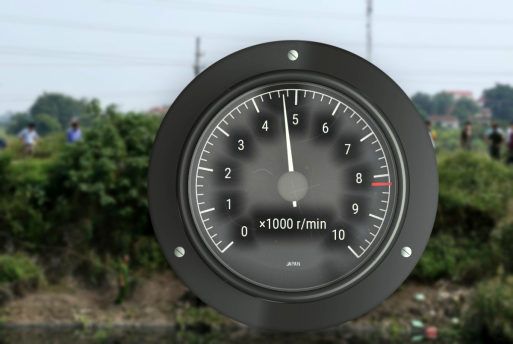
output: 4700 rpm
